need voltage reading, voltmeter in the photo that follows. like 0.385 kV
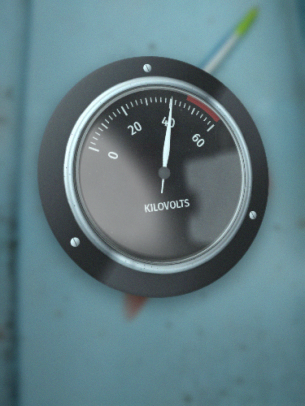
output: 40 kV
